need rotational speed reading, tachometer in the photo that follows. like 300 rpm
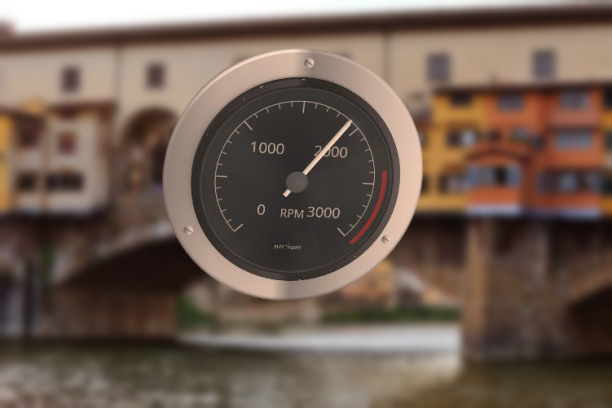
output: 1900 rpm
